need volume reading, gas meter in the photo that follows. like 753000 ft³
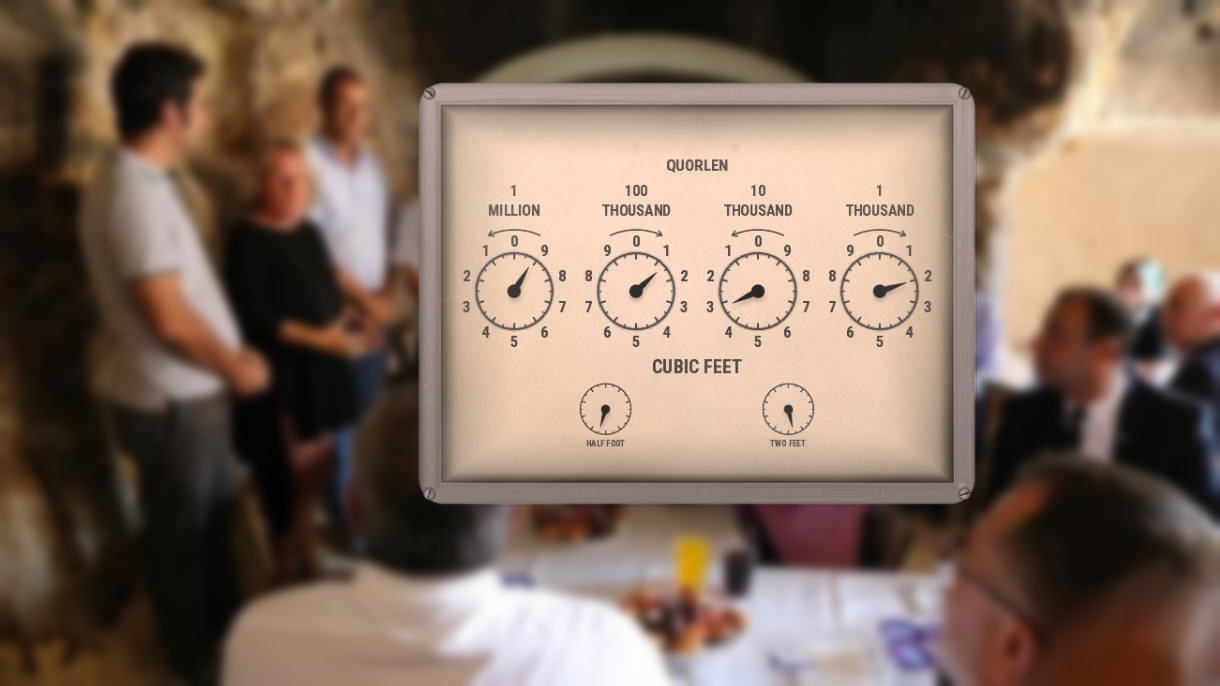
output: 913200 ft³
